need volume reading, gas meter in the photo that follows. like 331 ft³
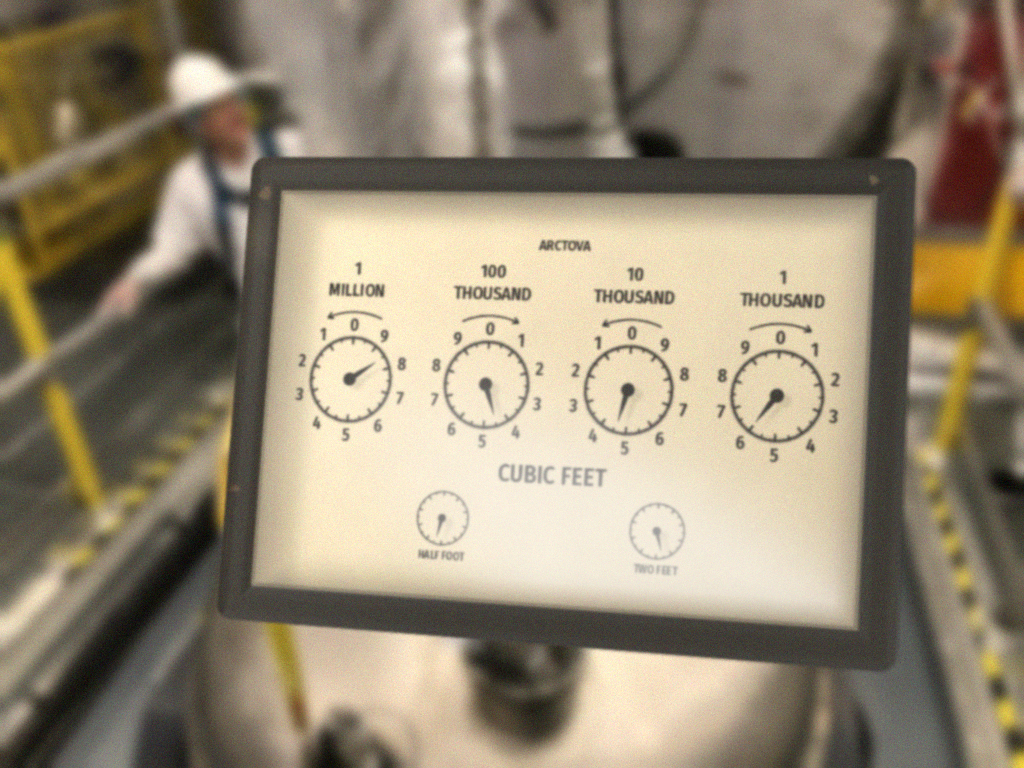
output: 844600 ft³
